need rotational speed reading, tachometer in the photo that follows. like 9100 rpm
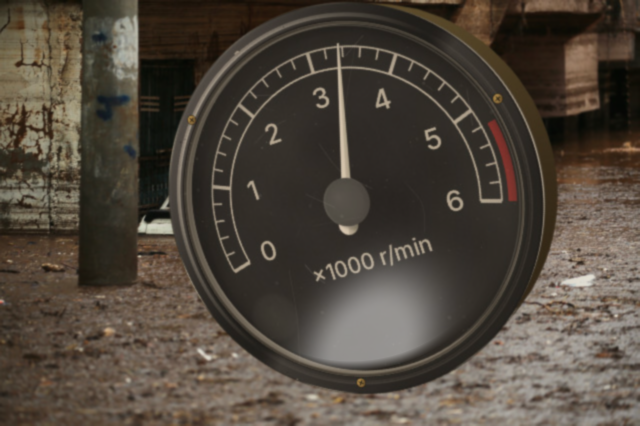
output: 3400 rpm
